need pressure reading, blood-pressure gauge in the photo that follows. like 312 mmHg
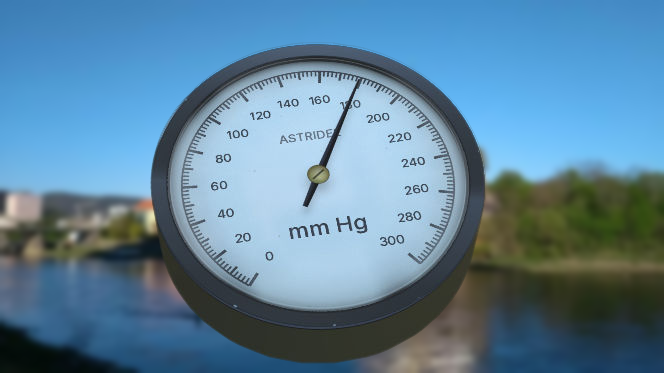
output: 180 mmHg
